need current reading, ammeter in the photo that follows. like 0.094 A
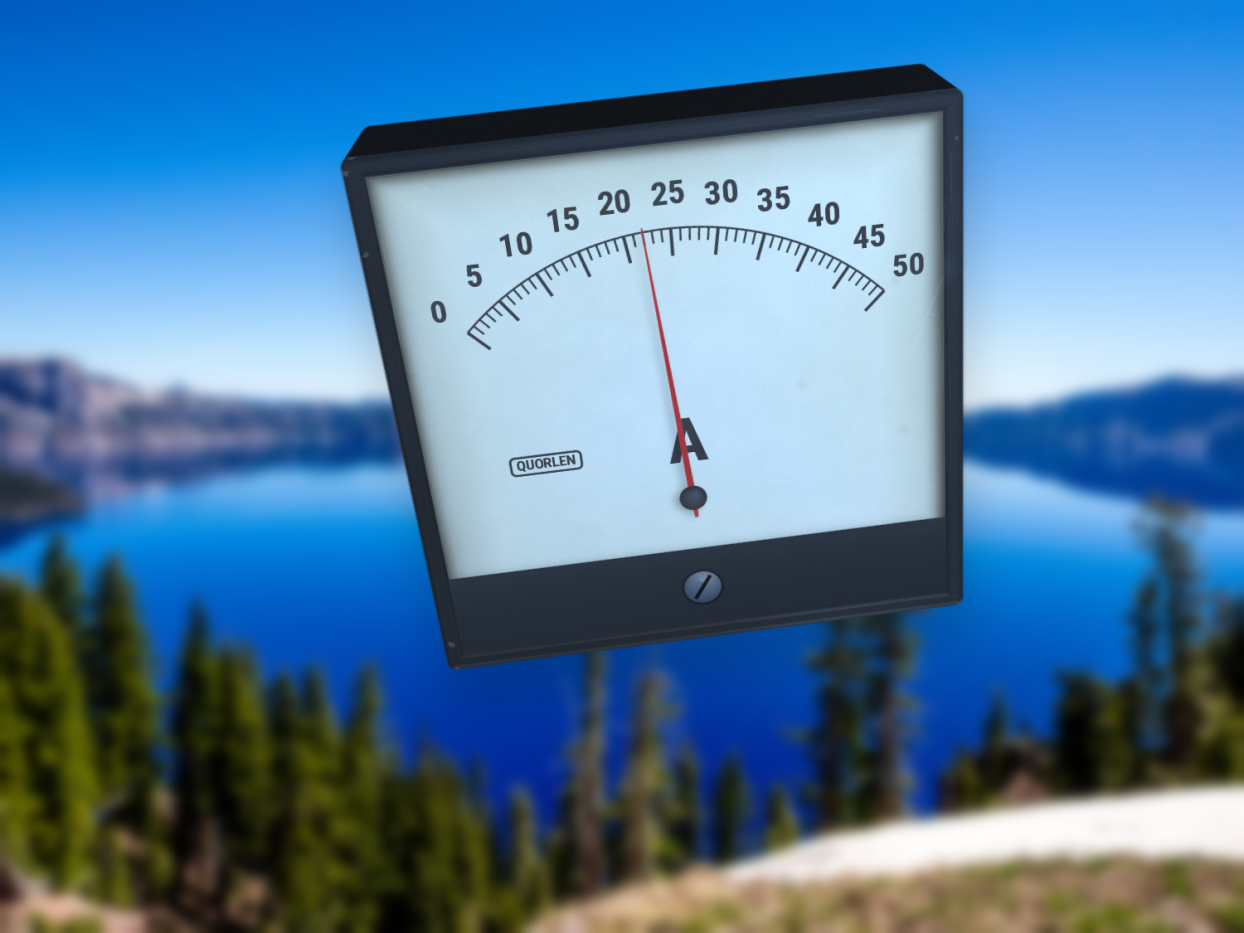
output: 22 A
